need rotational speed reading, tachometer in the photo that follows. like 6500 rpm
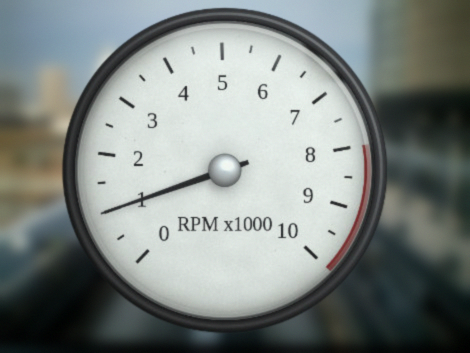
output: 1000 rpm
